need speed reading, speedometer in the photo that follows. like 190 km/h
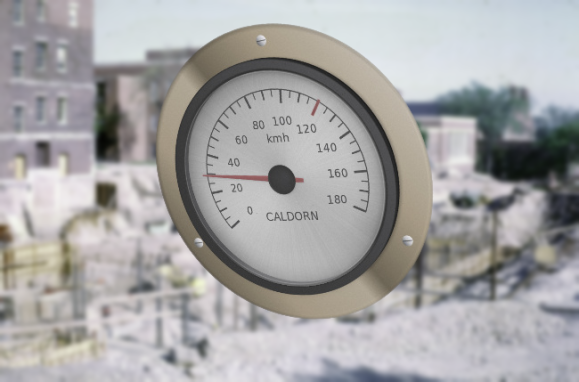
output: 30 km/h
